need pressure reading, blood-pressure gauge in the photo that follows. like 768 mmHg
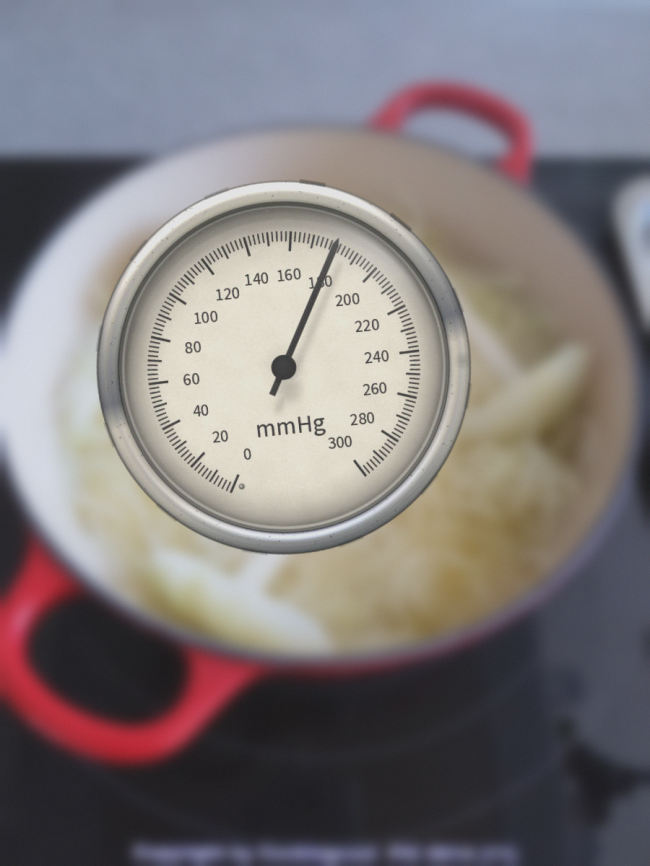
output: 180 mmHg
